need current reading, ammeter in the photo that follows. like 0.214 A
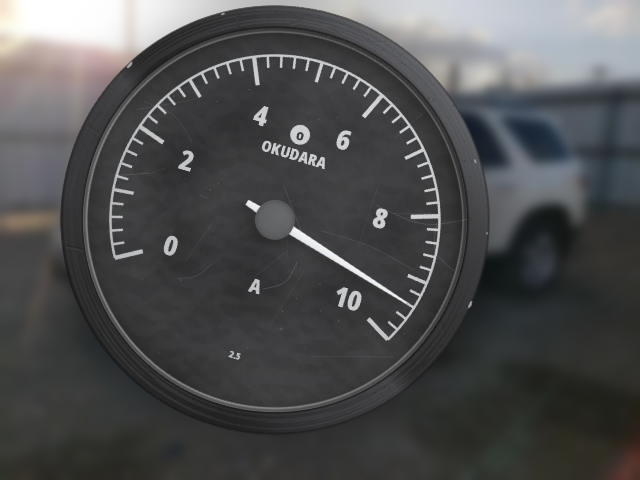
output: 9.4 A
